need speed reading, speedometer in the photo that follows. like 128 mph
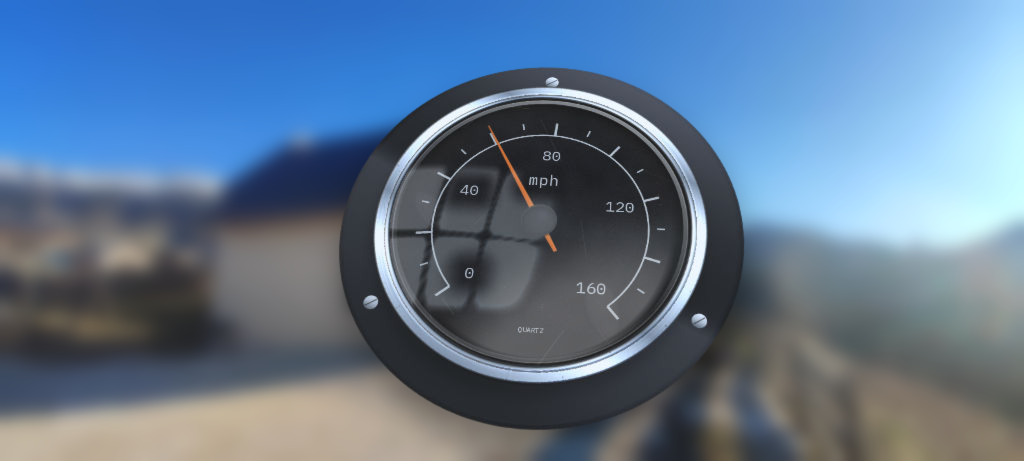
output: 60 mph
